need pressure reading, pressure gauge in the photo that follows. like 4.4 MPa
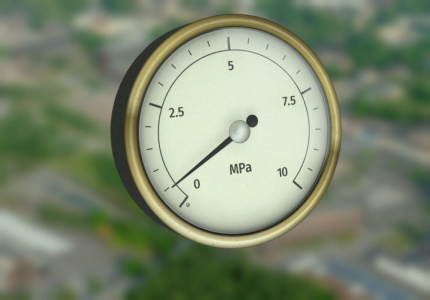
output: 0.5 MPa
